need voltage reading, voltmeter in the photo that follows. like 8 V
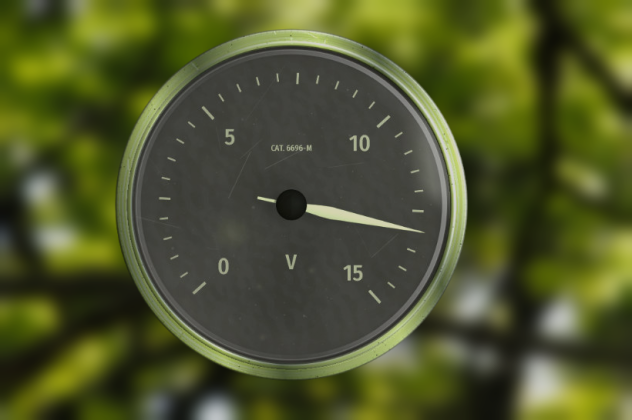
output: 13 V
